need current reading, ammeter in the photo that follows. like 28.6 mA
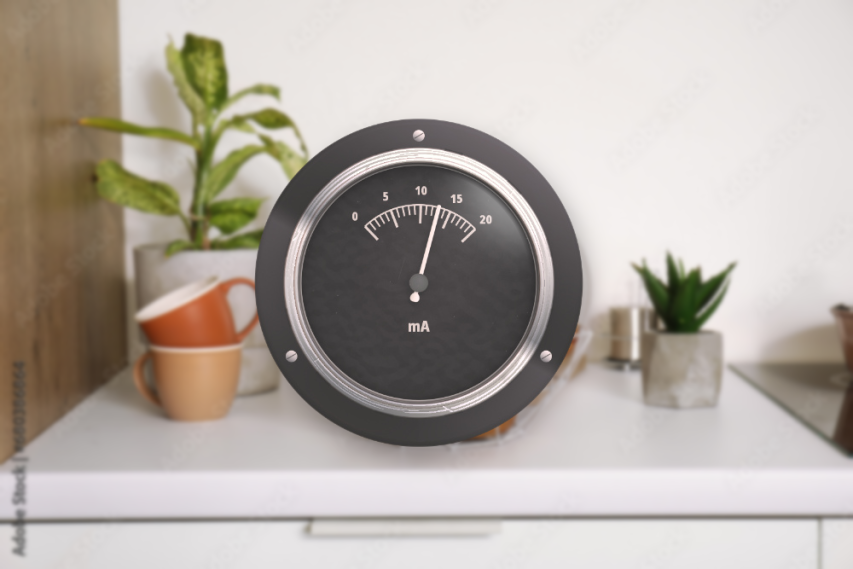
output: 13 mA
